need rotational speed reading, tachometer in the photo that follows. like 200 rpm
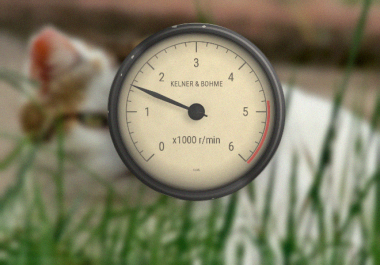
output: 1500 rpm
